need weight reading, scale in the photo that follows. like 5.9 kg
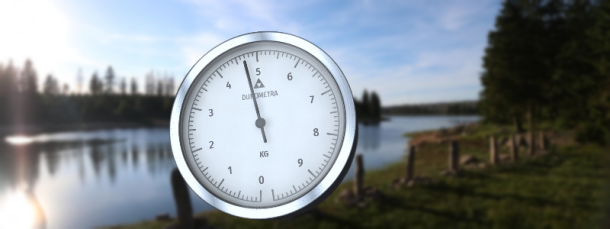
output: 4.7 kg
